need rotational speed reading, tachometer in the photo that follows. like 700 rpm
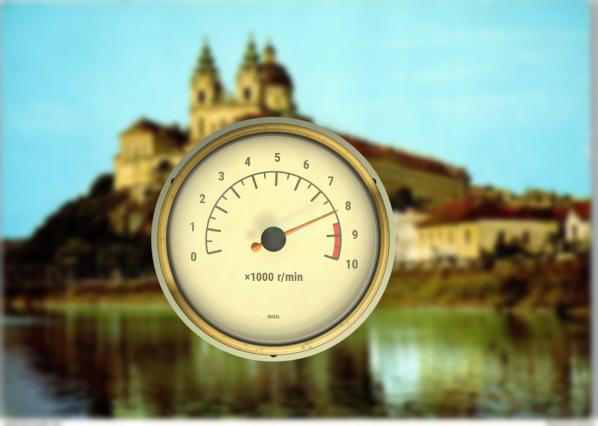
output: 8000 rpm
